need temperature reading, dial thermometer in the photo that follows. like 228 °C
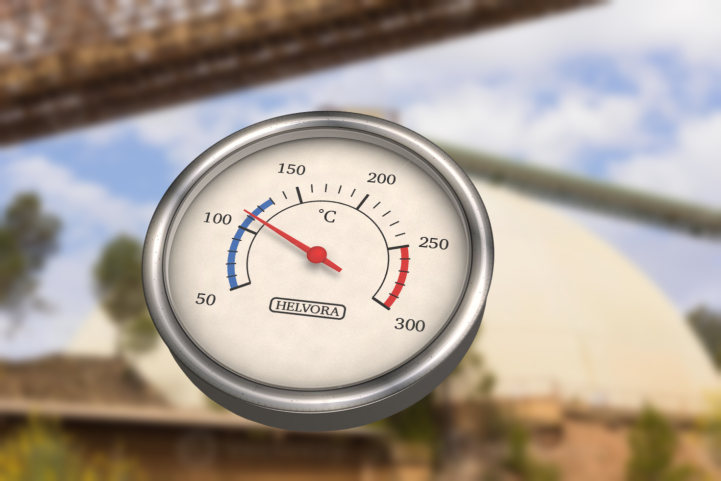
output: 110 °C
